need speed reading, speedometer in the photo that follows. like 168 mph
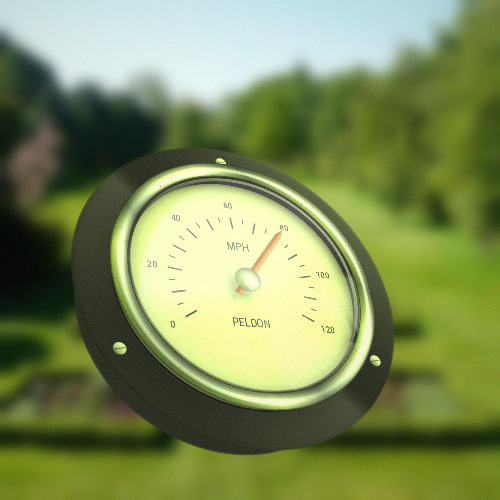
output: 80 mph
